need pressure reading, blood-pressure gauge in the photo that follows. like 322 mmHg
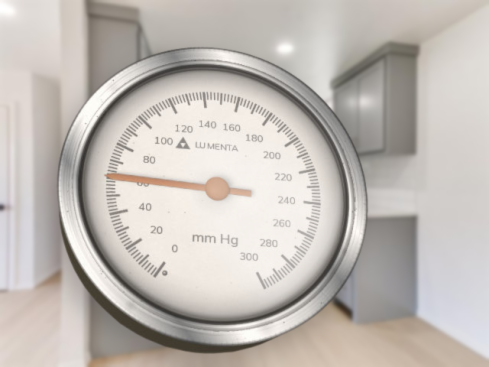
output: 60 mmHg
